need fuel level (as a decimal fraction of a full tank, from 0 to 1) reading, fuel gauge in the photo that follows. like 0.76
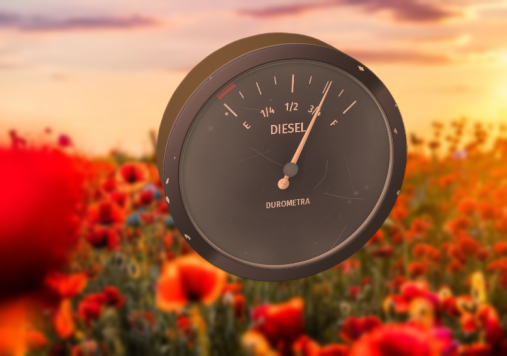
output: 0.75
